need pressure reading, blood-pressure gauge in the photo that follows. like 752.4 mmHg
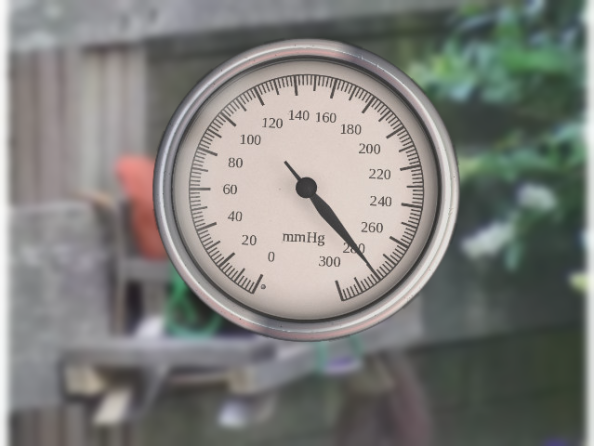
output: 280 mmHg
